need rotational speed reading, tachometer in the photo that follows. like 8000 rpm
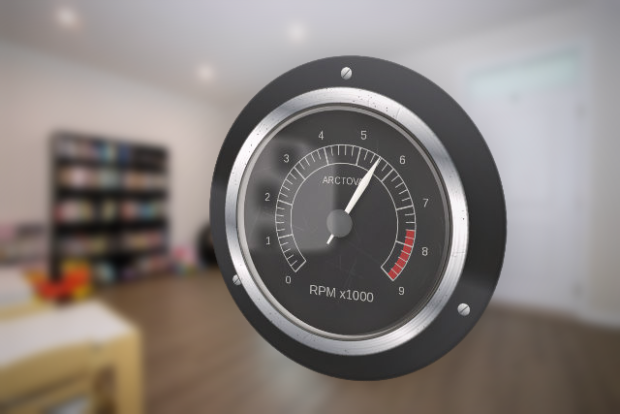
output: 5600 rpm
